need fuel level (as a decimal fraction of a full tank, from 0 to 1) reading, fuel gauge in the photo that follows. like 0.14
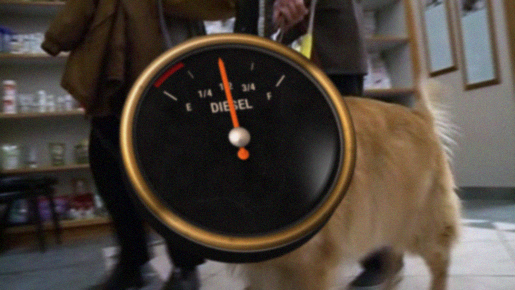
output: 0.5
